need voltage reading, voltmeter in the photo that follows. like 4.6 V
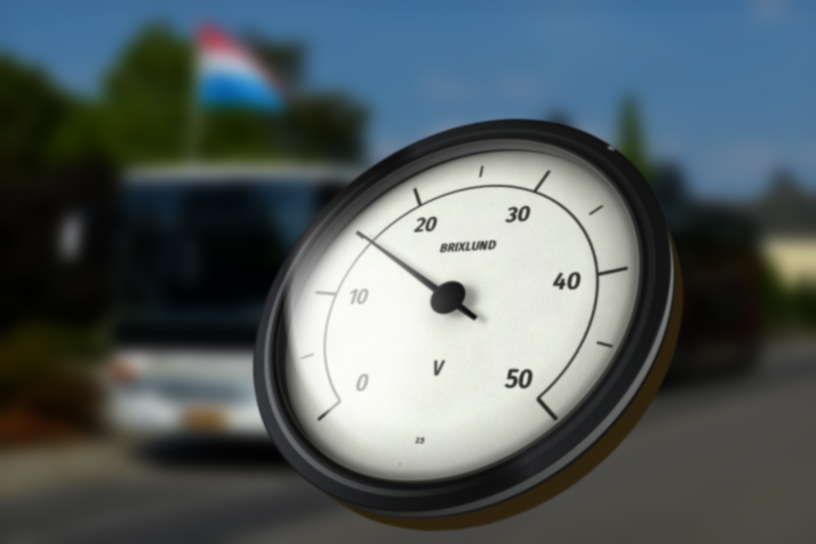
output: 15 V
